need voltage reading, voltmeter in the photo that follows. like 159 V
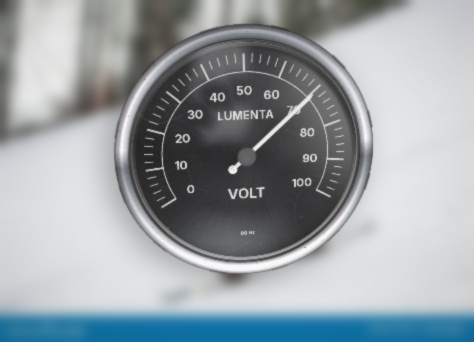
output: 70 V
